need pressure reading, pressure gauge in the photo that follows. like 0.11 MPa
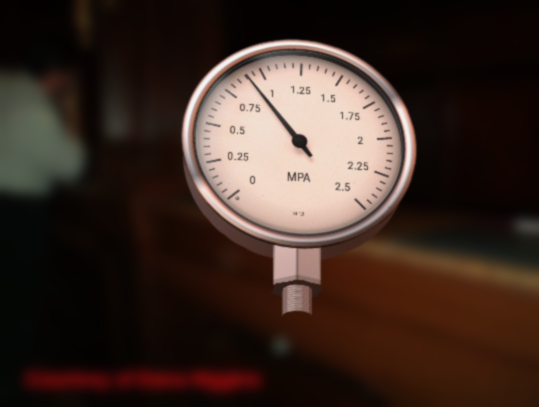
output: 0.9 MPa
